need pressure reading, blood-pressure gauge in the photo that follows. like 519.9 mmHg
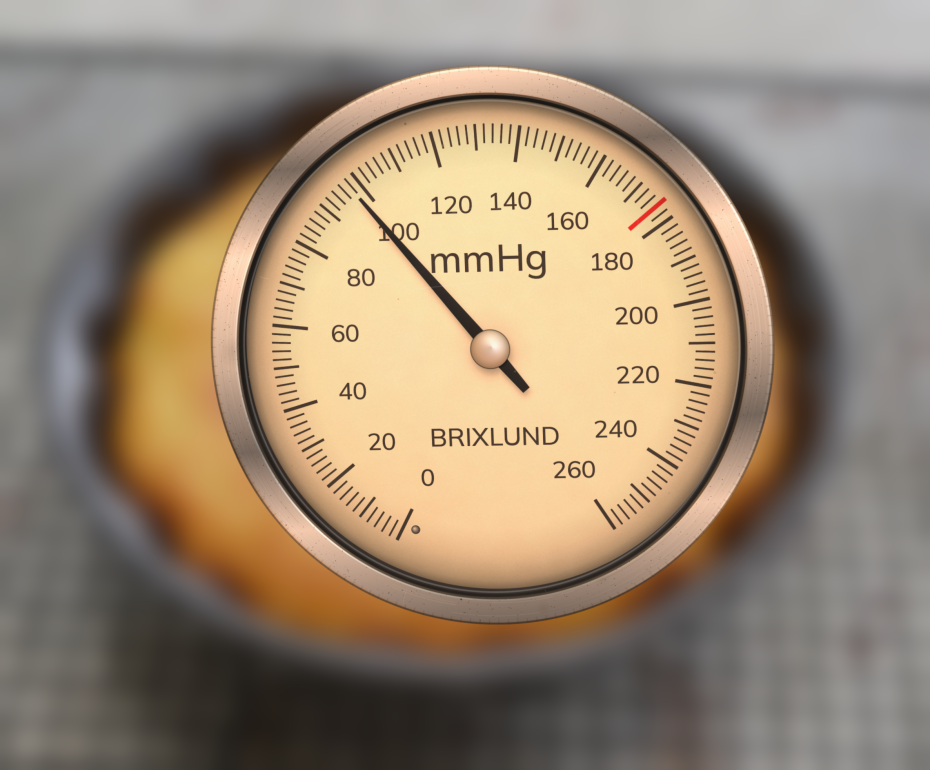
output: 98 mmHg
